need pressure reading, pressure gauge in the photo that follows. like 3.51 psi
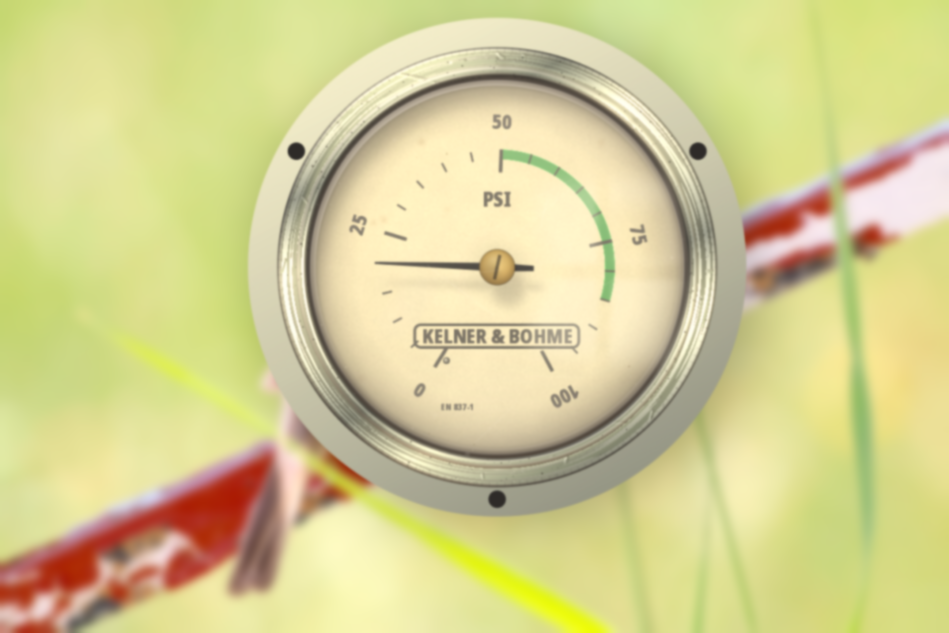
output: 20 psi
